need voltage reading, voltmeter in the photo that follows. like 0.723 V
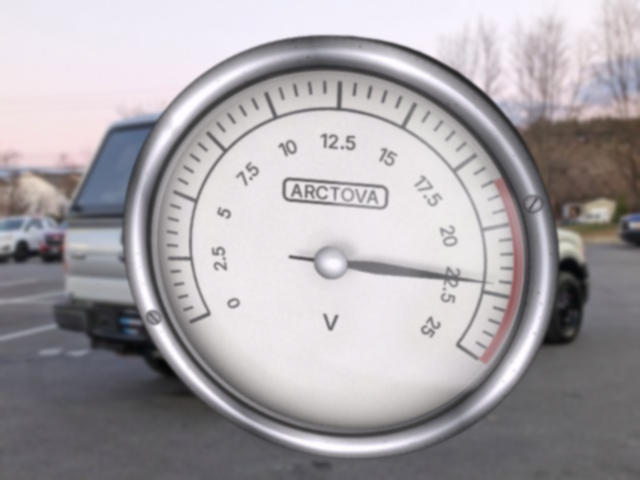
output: 22 V
